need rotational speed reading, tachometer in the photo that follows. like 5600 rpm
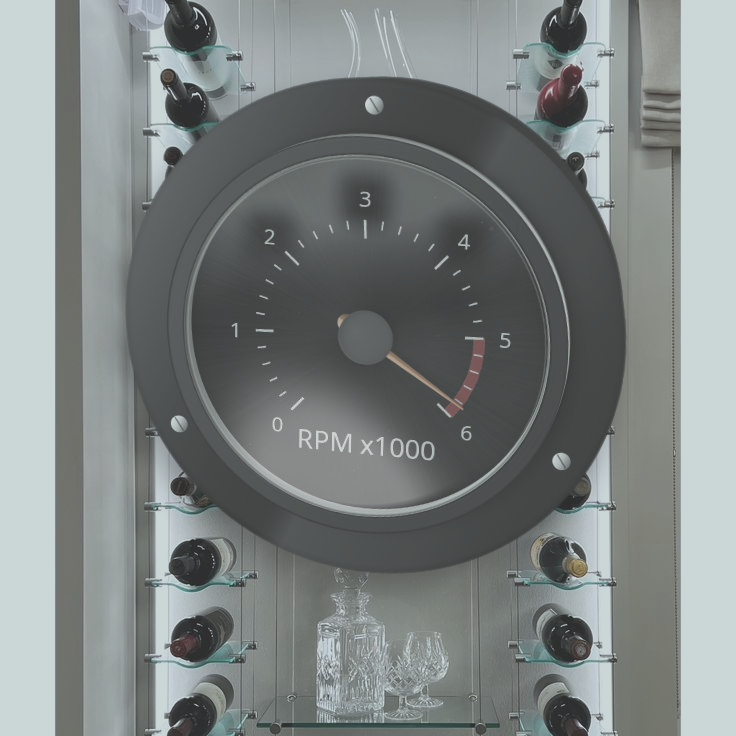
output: 5800 rpm
